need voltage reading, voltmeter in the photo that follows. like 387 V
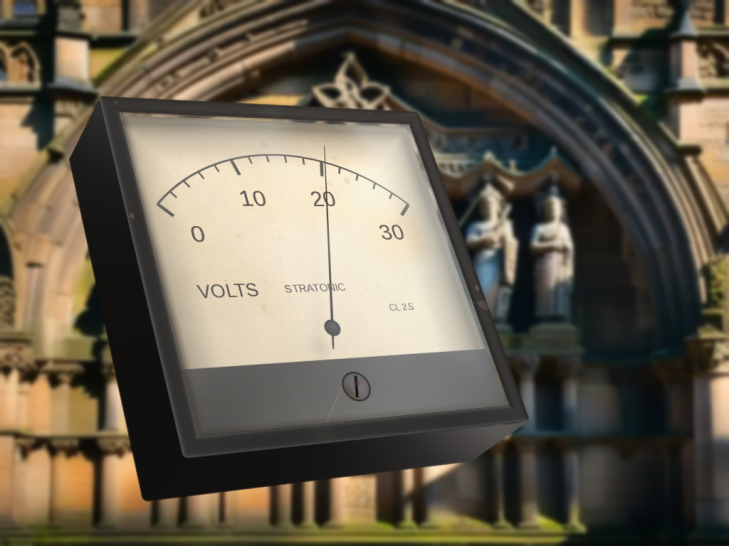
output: 20 V
